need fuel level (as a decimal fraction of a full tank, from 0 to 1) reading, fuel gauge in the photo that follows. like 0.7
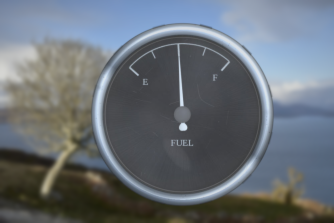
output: 0.5
